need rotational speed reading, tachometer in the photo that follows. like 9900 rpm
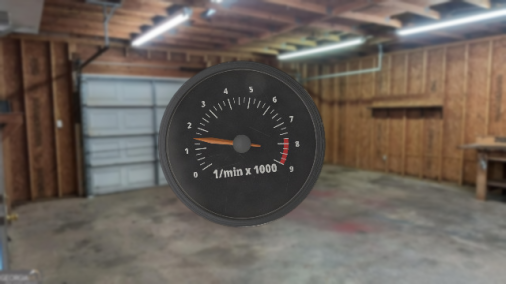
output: 1500 rpm
